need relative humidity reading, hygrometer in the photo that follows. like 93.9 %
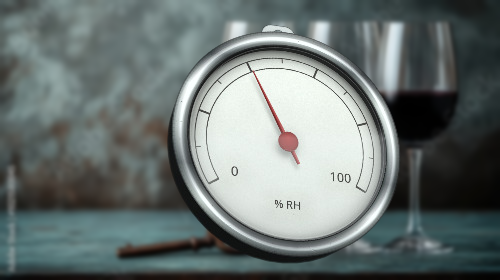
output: 40 %
